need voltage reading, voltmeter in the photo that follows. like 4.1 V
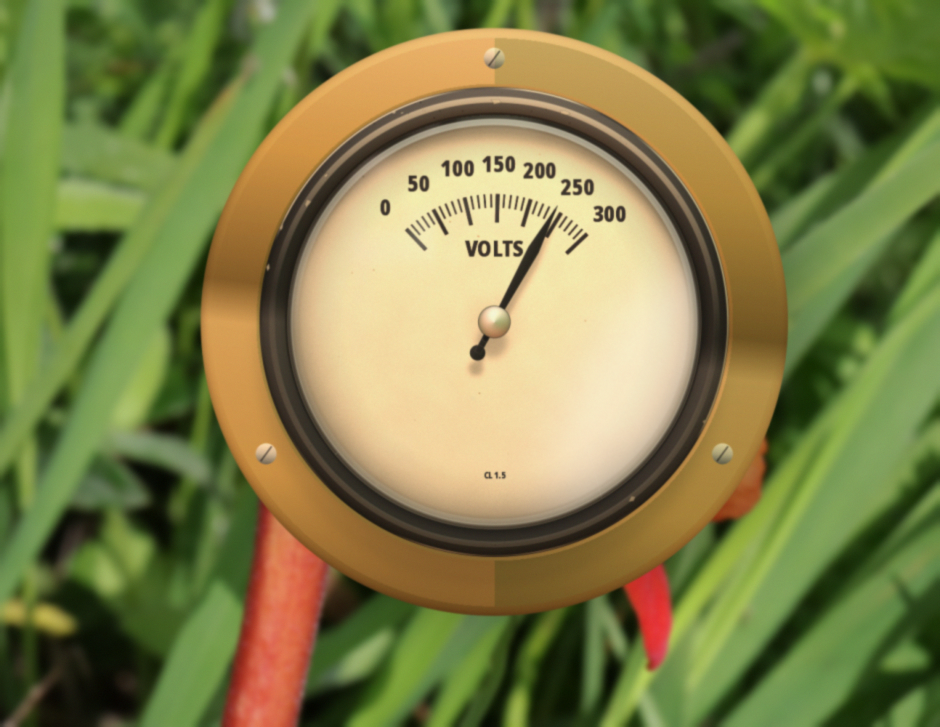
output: 240 V
